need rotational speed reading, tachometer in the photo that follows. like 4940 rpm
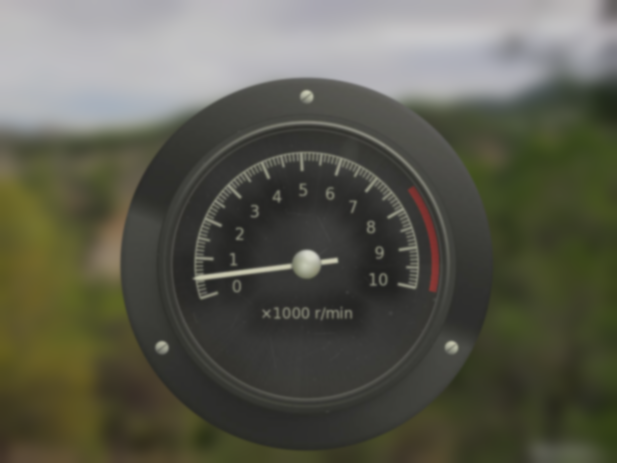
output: 500 rpm
